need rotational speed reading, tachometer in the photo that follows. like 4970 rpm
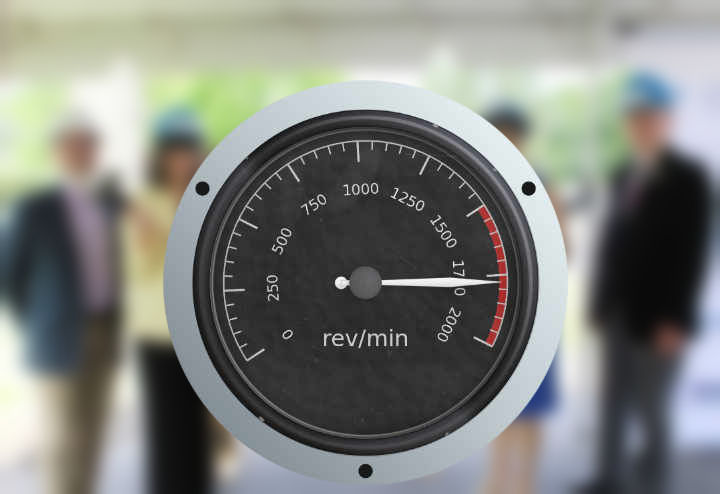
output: 1775 rpm
